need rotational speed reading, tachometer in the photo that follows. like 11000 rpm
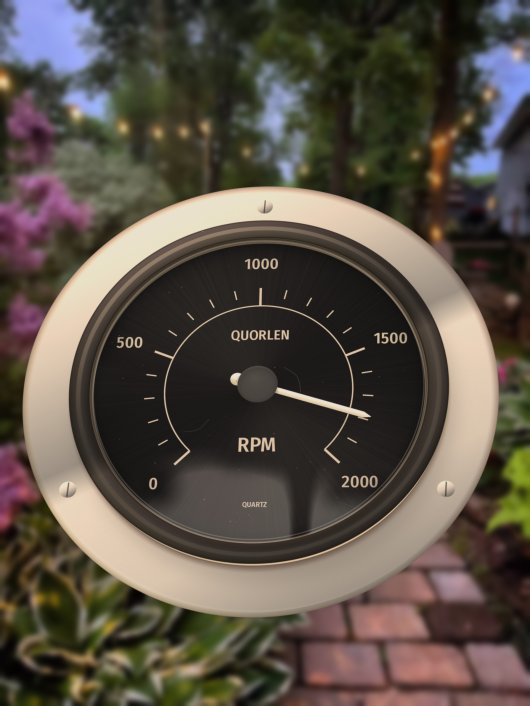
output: 1800 rpm
